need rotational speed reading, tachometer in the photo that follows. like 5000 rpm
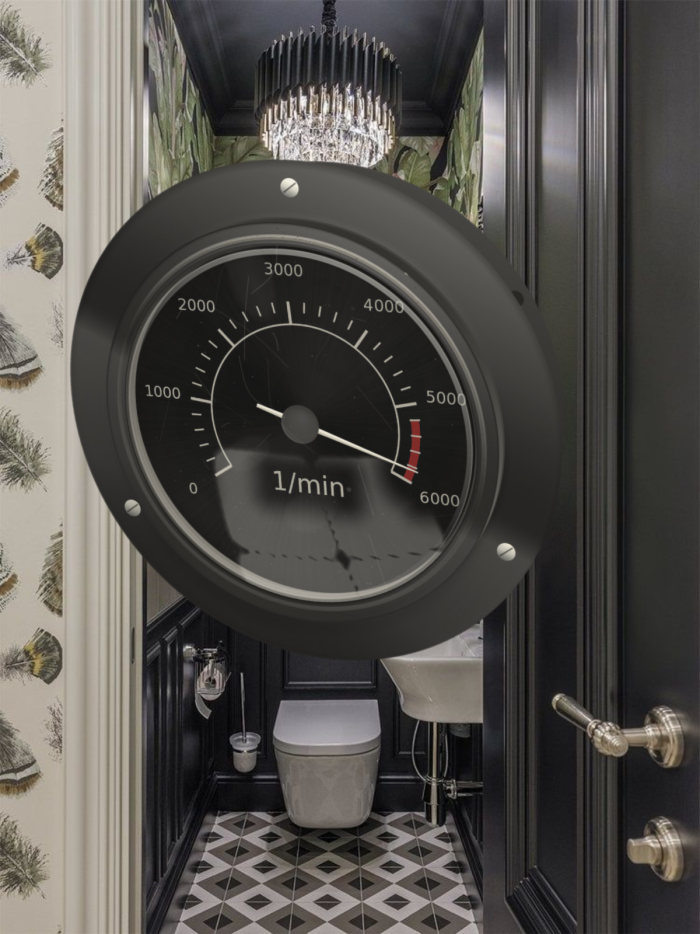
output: 5800 rpm
